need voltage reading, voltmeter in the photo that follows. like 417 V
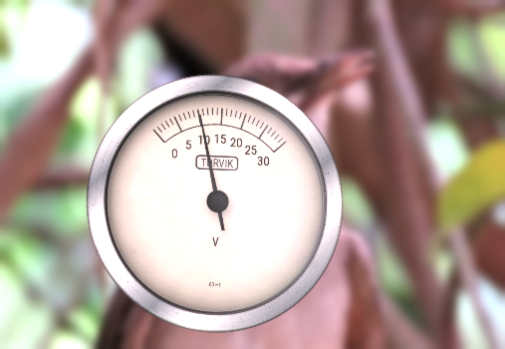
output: 10 V
